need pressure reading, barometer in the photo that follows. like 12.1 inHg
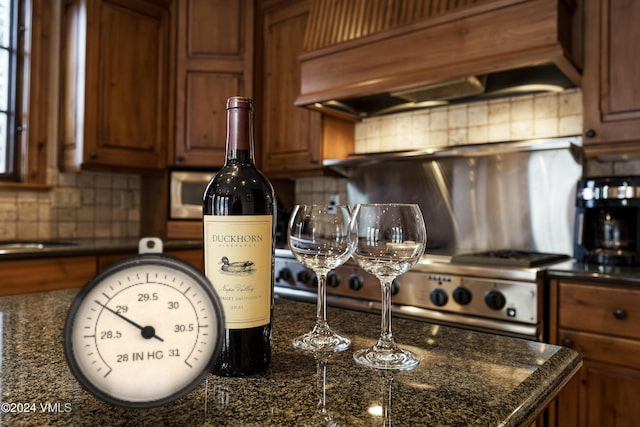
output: 28.9 inHg
